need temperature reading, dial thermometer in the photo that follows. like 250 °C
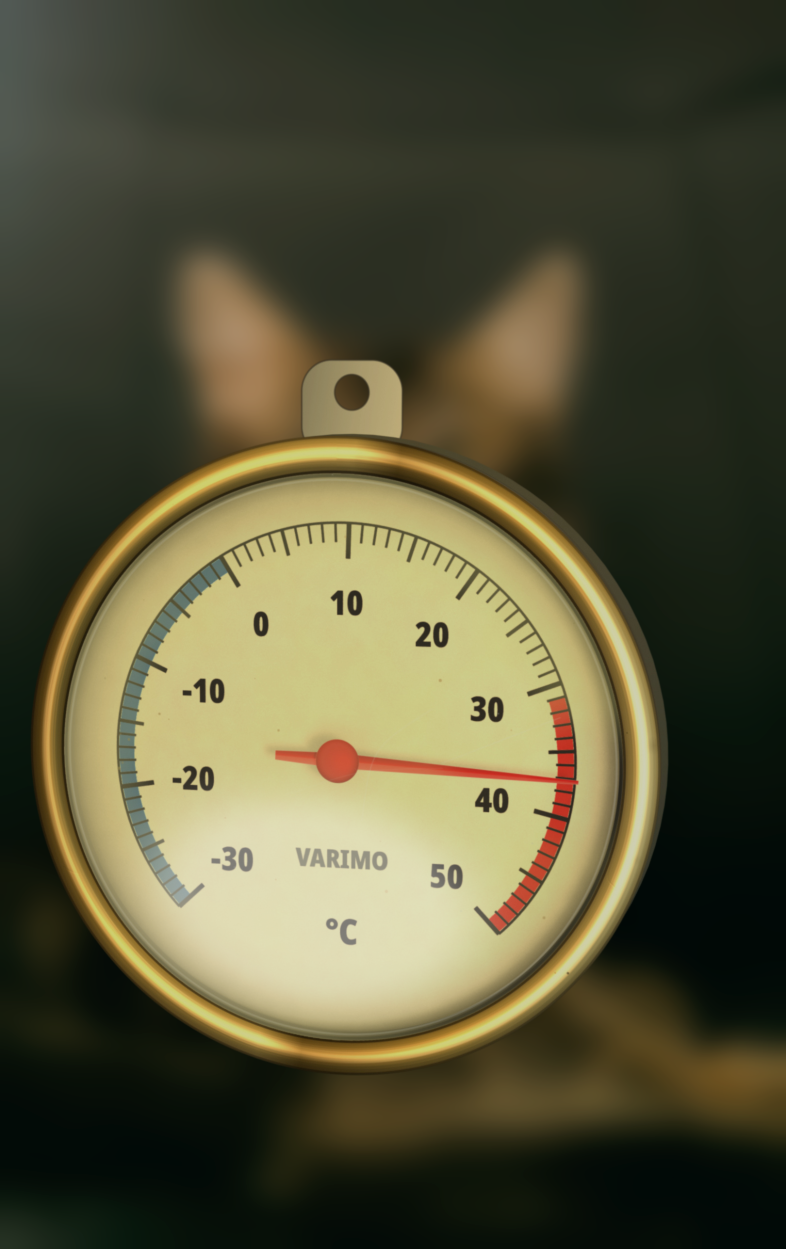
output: 37 °C
